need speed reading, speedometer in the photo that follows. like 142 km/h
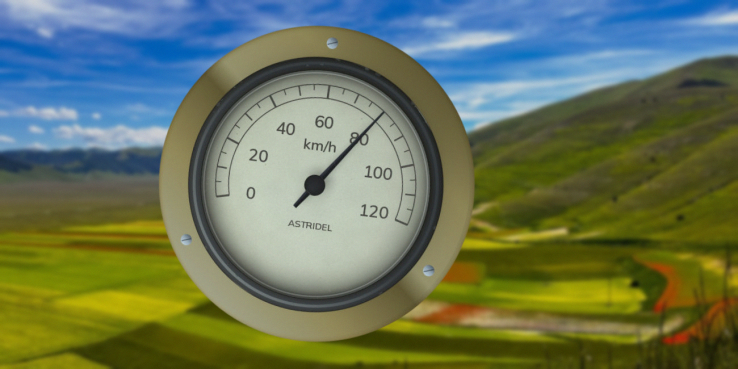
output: 80 km/h
